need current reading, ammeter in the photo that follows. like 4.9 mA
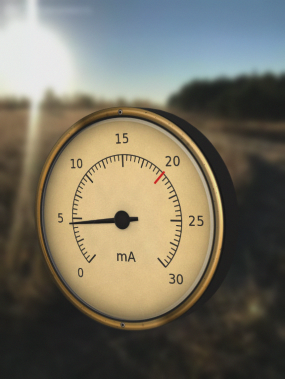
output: 4.5 mA
